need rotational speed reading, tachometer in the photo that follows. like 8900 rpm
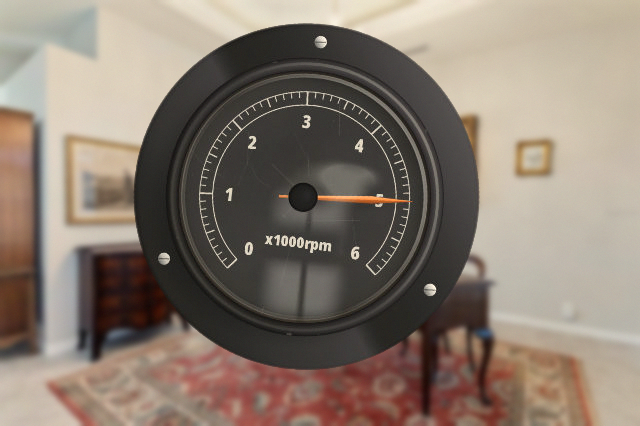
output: 5000 rpm
